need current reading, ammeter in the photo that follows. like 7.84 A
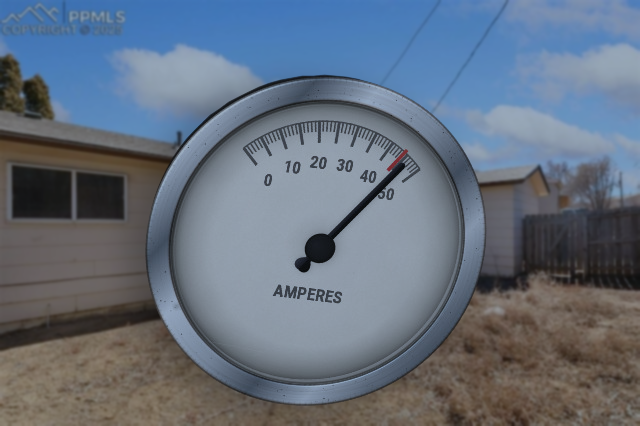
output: 45 A
